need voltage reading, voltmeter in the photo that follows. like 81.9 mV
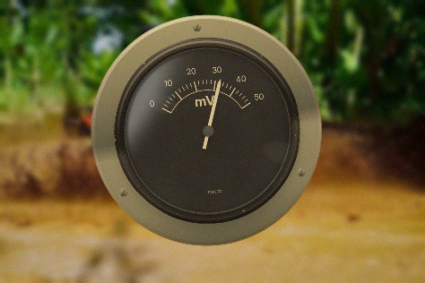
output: 32 mV
